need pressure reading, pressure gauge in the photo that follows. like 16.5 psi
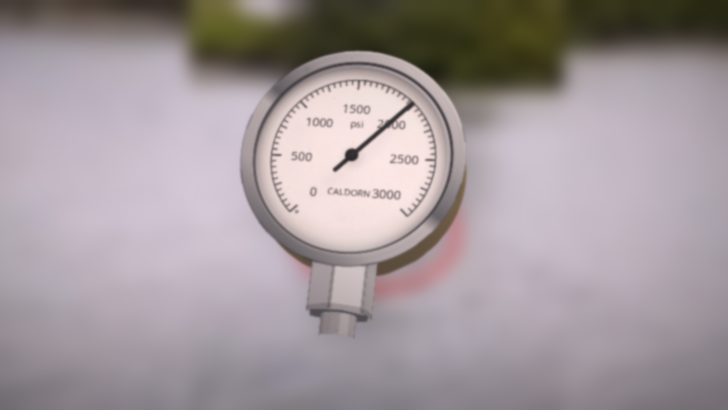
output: 2000 psi
